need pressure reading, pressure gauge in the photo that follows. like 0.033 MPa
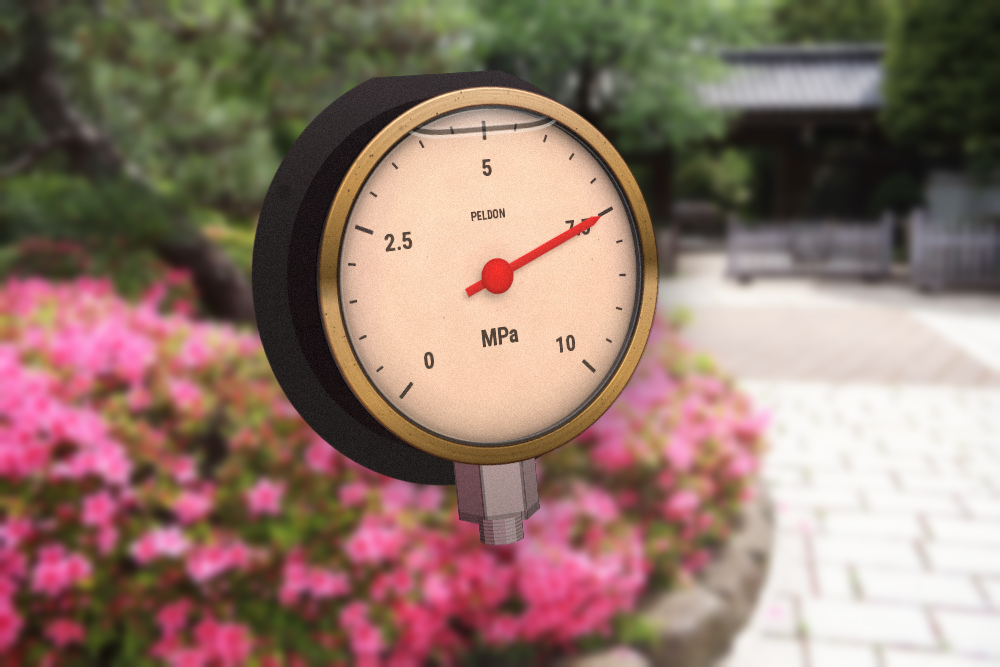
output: 7.5 MPa
